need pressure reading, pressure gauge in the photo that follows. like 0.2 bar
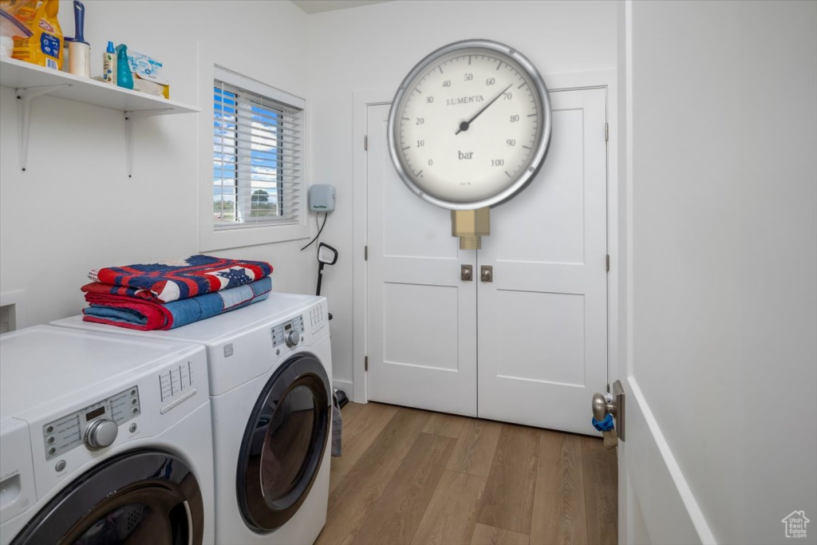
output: 68 bar
